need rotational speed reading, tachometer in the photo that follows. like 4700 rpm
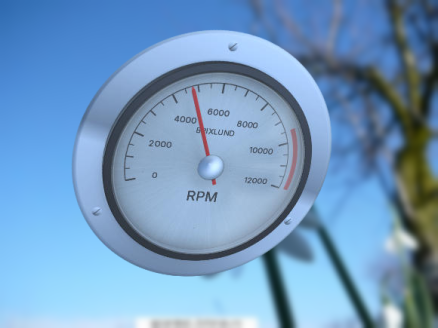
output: 4750 rpm
